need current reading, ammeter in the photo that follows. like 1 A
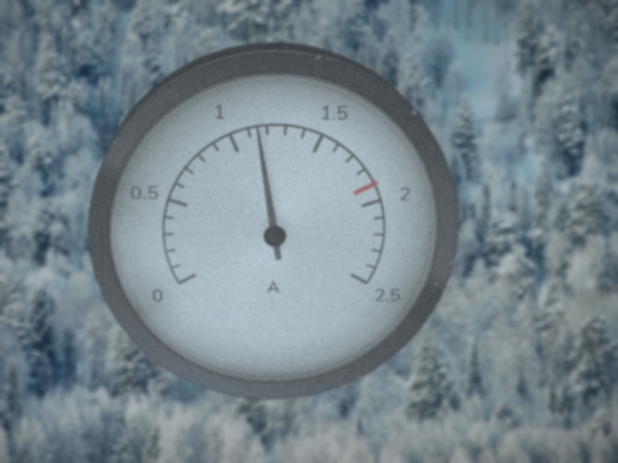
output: 1.15 A
